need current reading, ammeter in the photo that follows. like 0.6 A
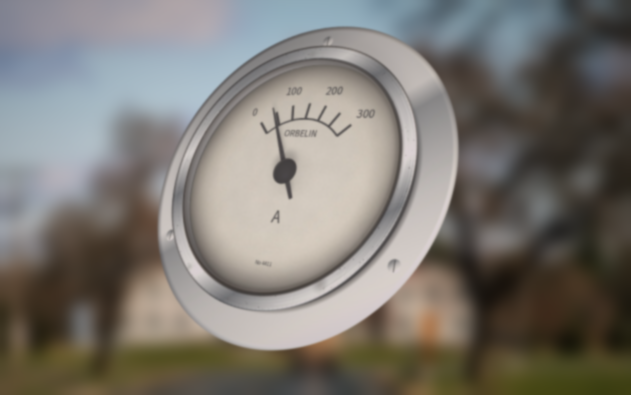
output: 50 A
